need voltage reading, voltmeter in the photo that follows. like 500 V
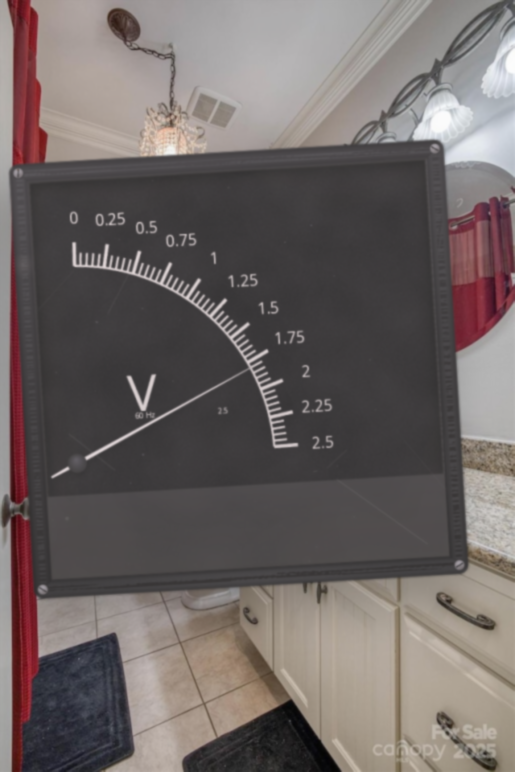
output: 1.8 V
